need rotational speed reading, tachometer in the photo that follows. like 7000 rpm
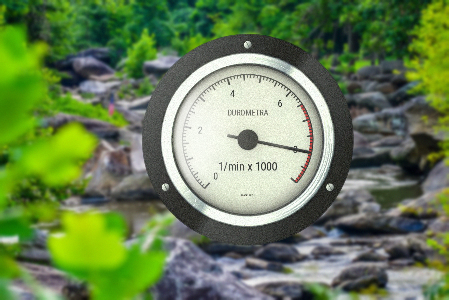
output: 8000 rpm
